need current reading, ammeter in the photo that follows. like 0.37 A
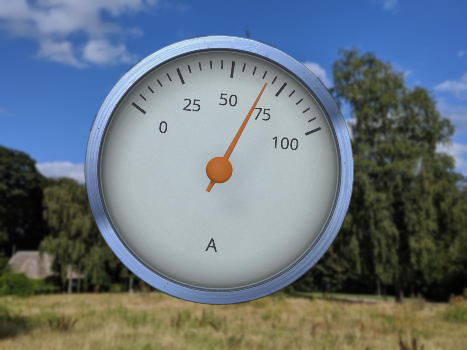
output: 67.5 A
